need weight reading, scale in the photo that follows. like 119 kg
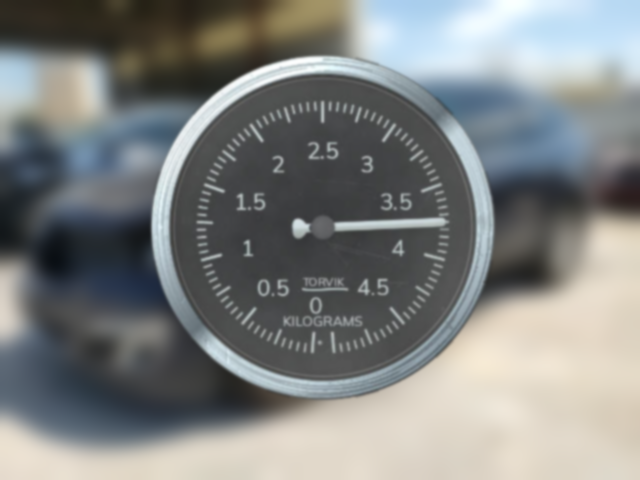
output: 3.75 kg
